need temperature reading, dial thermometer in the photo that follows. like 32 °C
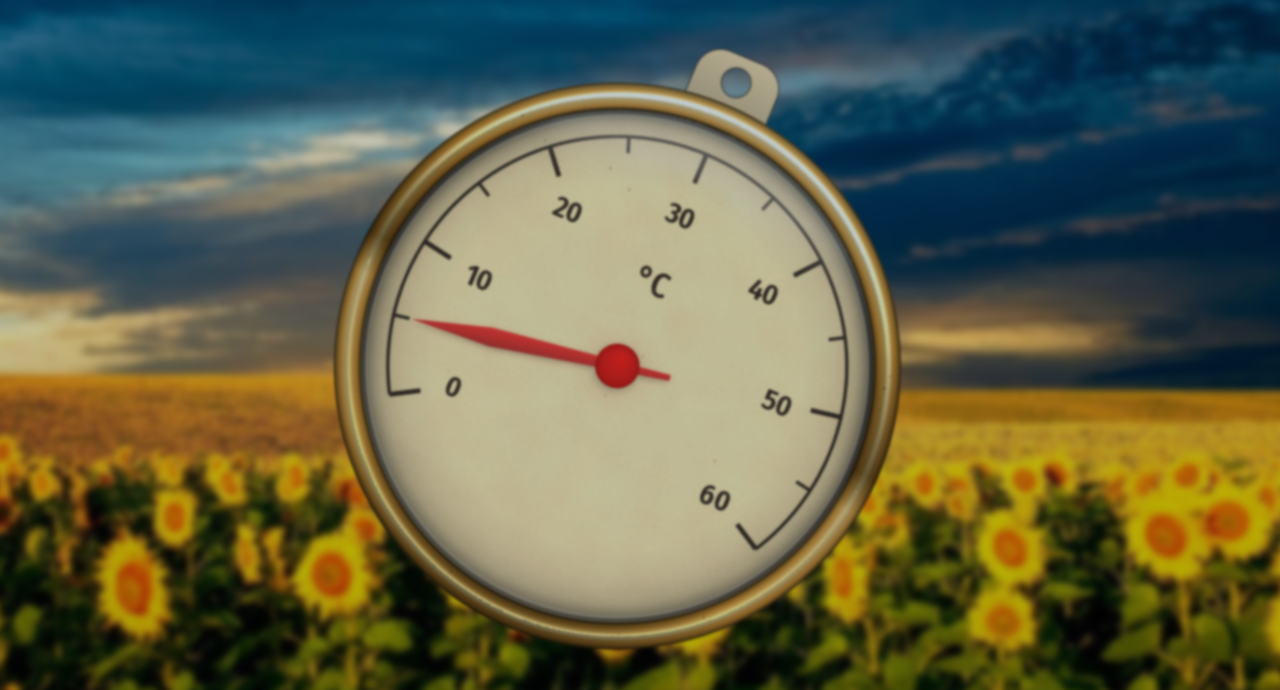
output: 5 °C
